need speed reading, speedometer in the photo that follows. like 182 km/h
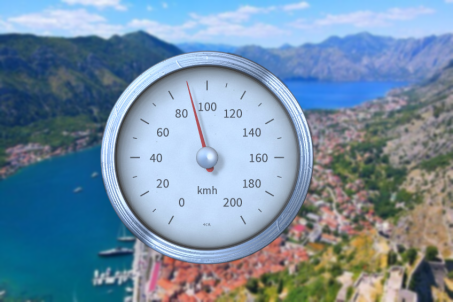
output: 90 km/h
